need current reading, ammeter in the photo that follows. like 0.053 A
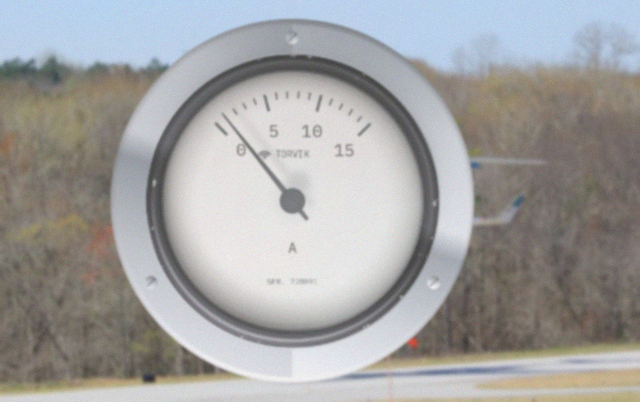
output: 1 A
